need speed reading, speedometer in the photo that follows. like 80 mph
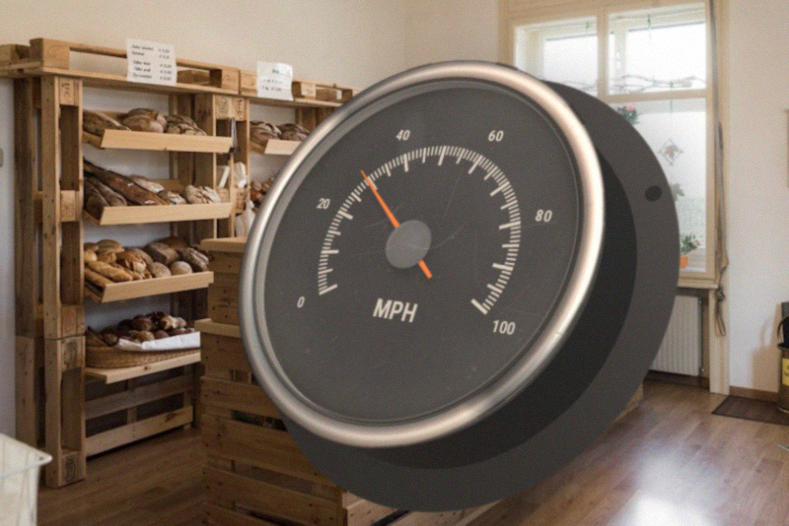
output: 30 mph
